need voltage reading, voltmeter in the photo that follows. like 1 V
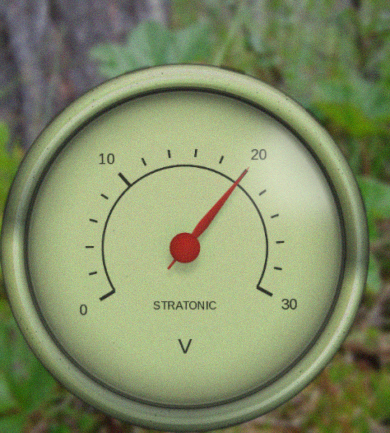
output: 20 V
